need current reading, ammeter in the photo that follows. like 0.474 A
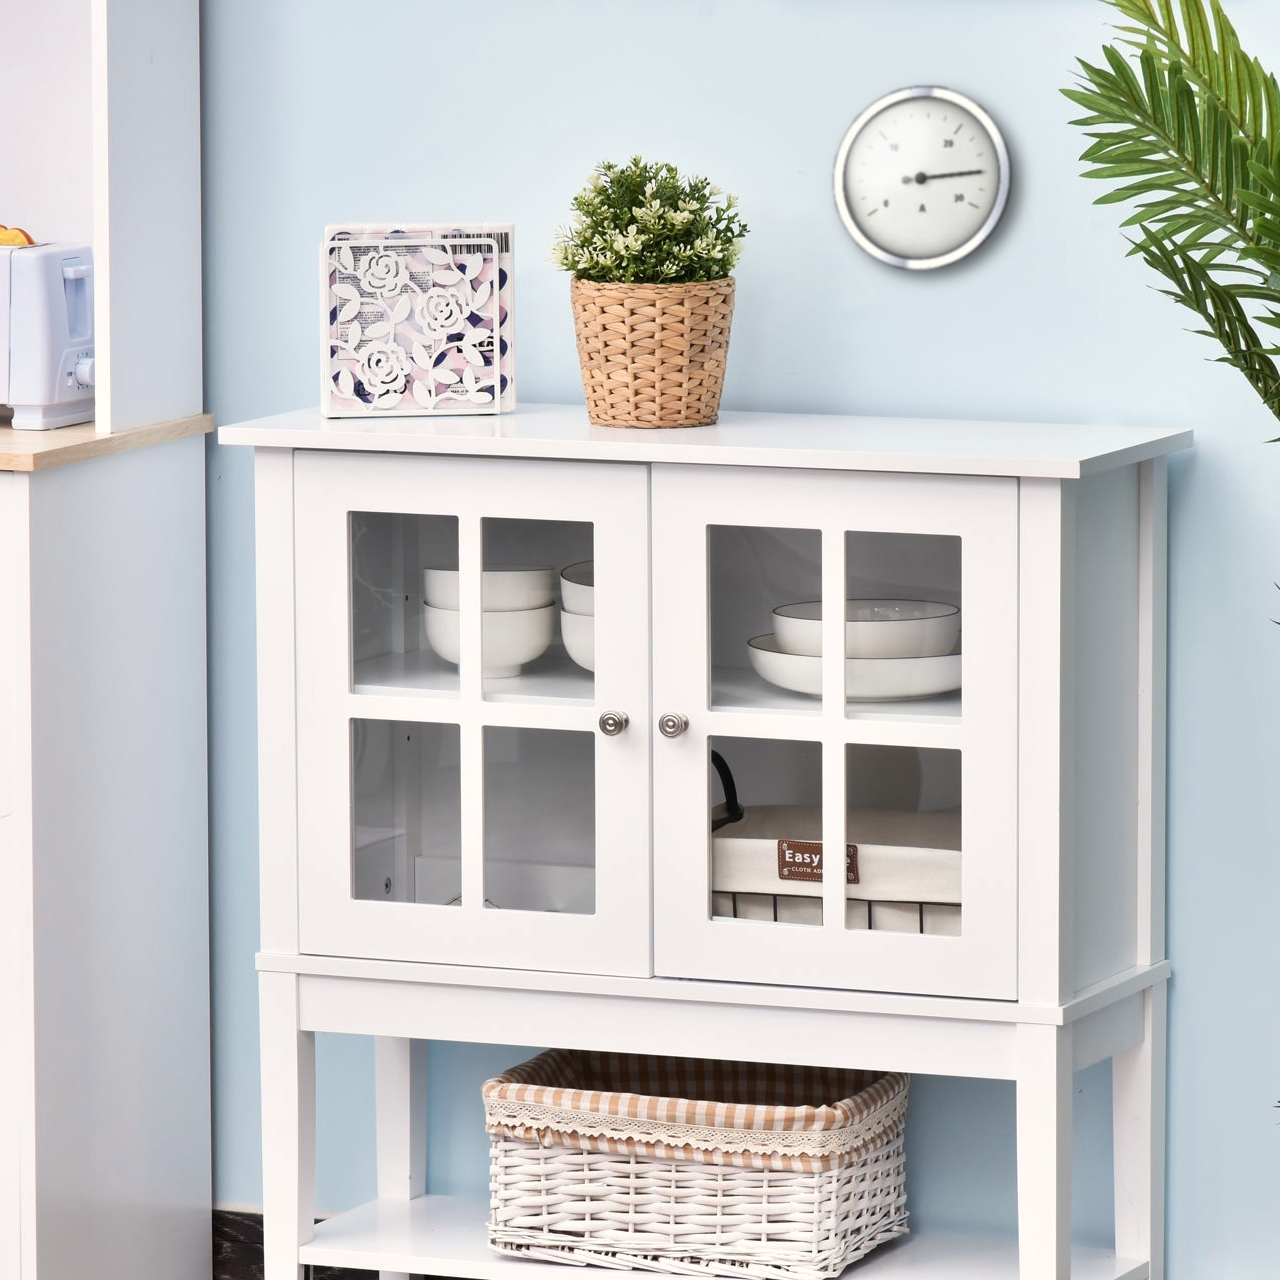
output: 26 A
